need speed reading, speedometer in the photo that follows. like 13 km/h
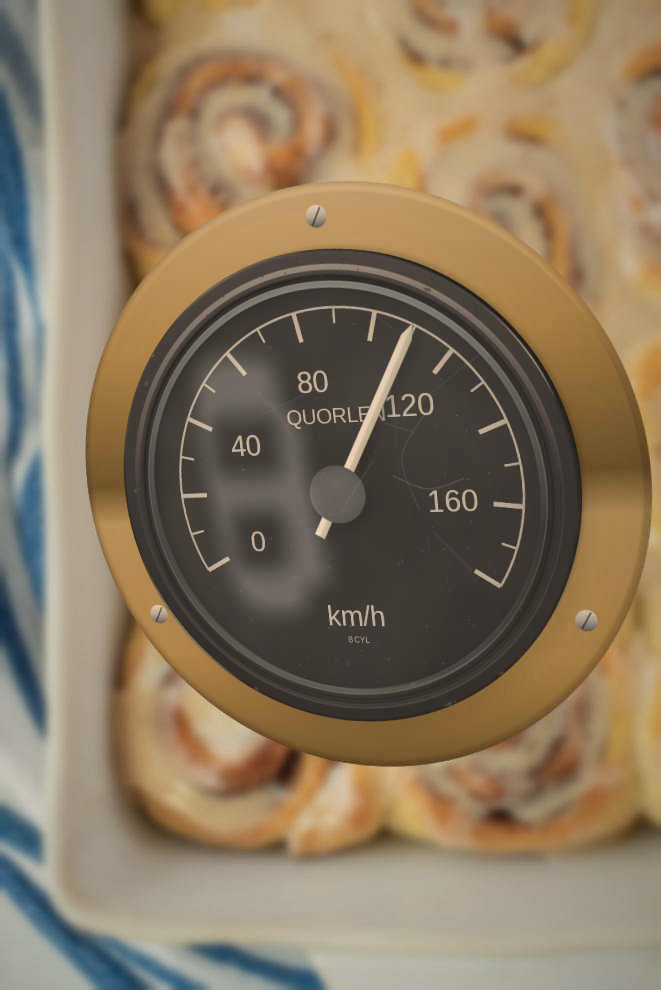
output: 110 km/h
